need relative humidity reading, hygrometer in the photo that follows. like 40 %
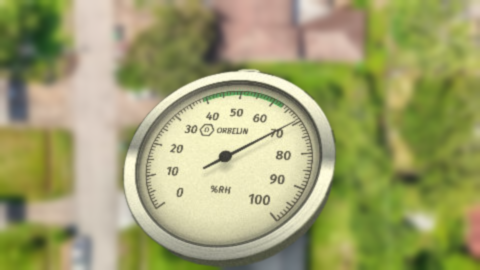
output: 70 %
